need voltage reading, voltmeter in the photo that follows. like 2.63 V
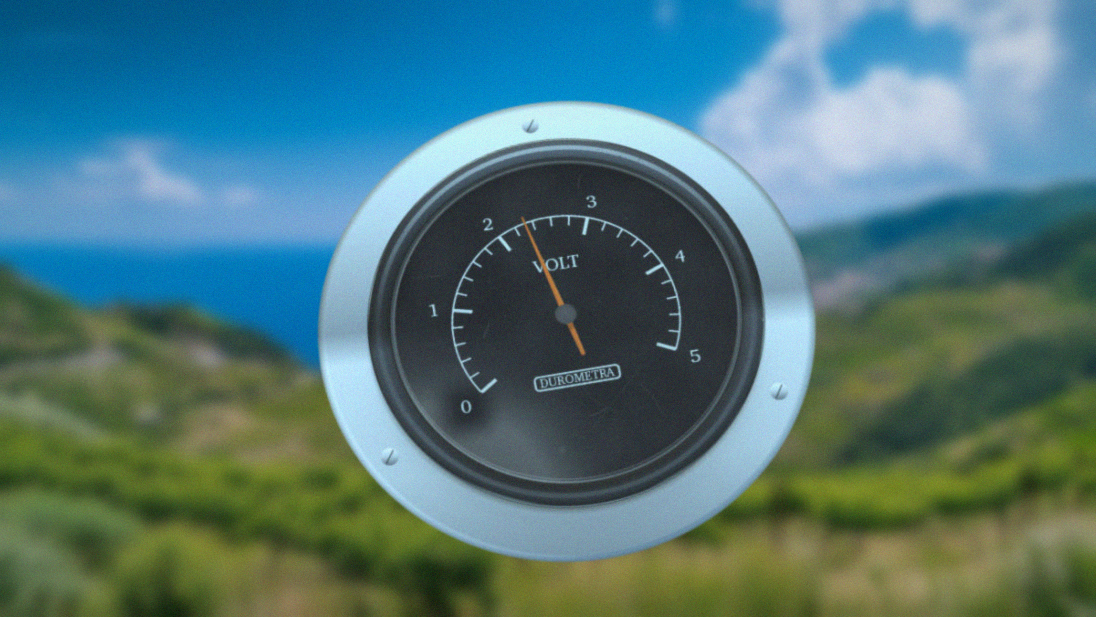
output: 2.3 V
